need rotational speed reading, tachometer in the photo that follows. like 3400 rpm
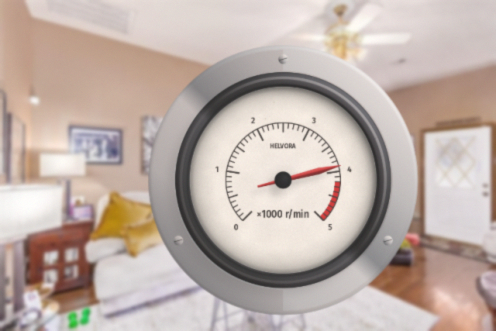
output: 3900 rpm
